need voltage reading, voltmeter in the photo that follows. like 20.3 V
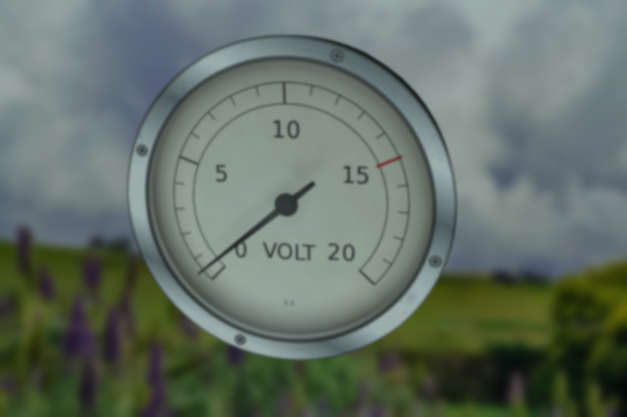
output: 0.5 V
